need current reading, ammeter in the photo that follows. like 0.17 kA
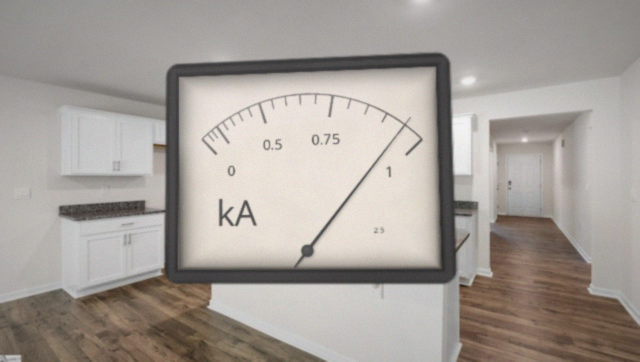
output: 0.95 kA
